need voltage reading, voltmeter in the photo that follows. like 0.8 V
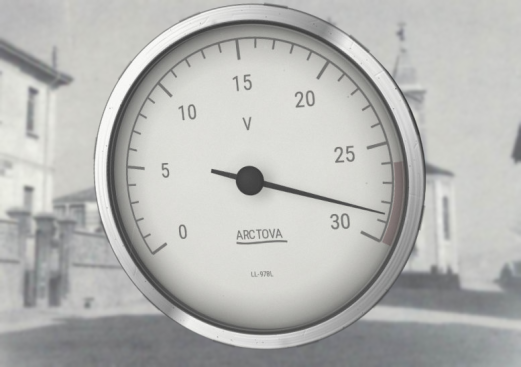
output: 28.5 V
